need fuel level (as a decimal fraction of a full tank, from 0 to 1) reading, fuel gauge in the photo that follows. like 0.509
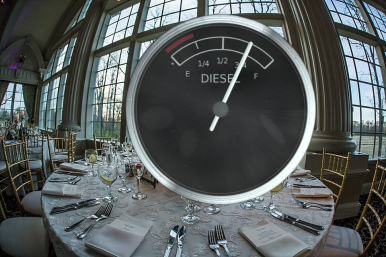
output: 0.75
